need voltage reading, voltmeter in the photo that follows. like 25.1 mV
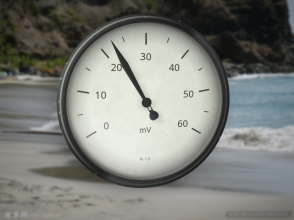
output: 22.5 mV
